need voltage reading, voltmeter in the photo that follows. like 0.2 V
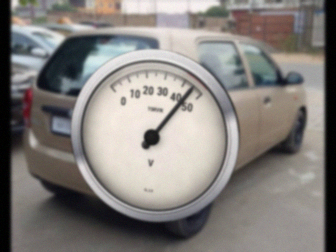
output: 45 V
